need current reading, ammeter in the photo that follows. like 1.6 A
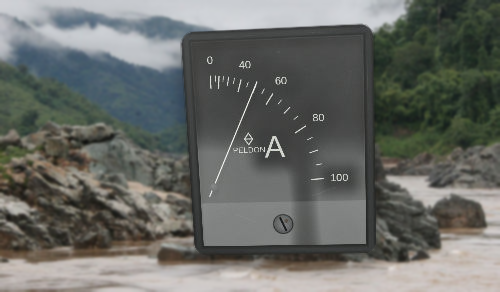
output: 50 A
